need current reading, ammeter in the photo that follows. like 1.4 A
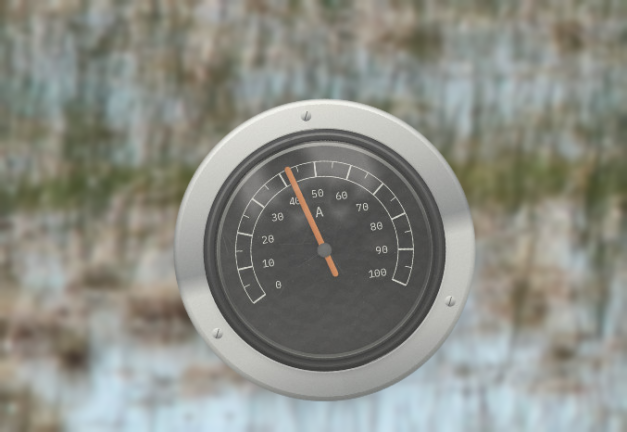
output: 42.5 A
